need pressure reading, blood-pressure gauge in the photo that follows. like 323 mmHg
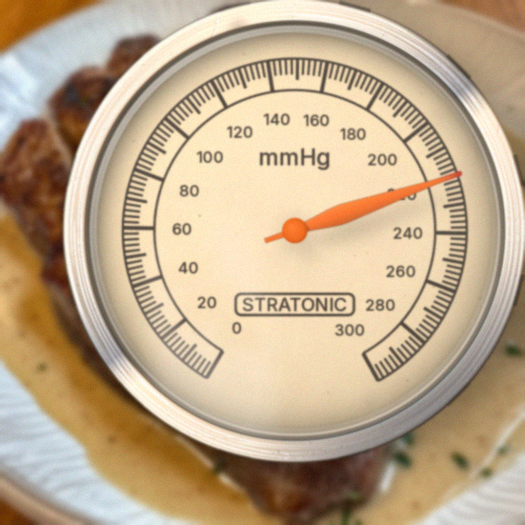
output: 220 mmHg
